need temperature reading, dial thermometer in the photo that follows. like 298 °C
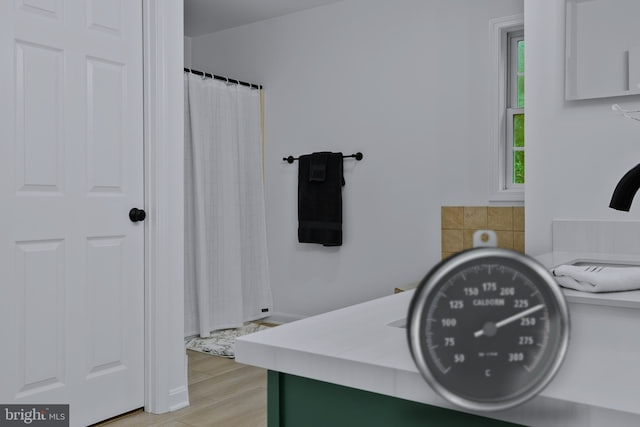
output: 237.5 °C
